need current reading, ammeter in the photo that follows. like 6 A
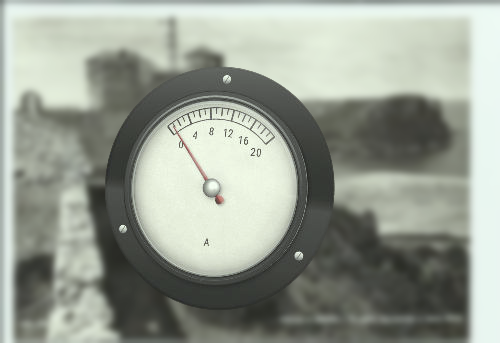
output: 1 A
